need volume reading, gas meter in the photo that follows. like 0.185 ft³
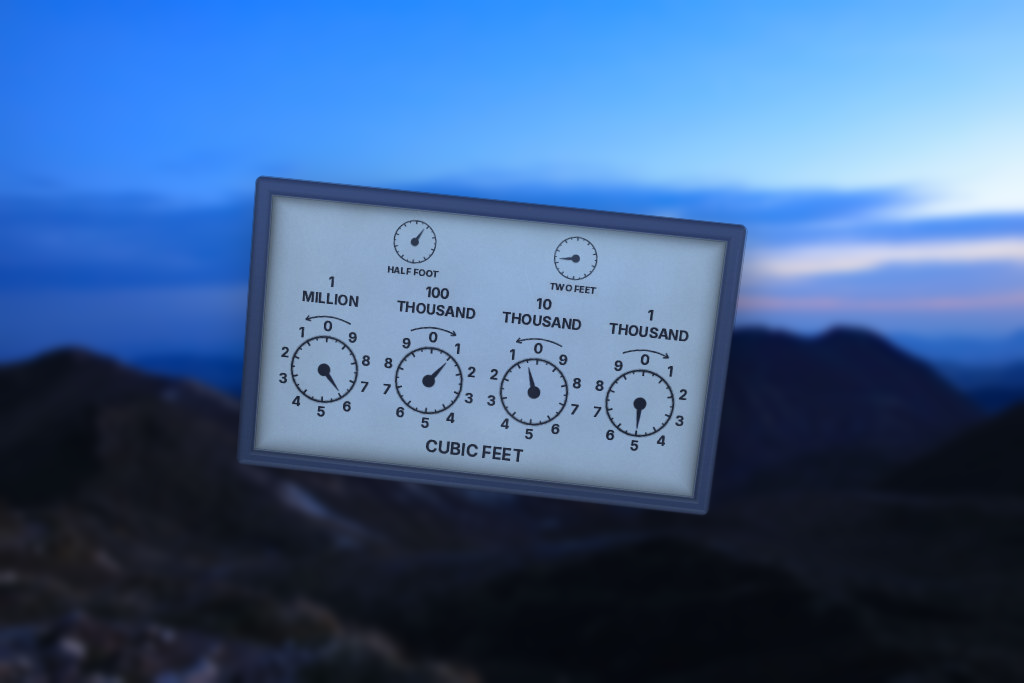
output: 610500 ft³
